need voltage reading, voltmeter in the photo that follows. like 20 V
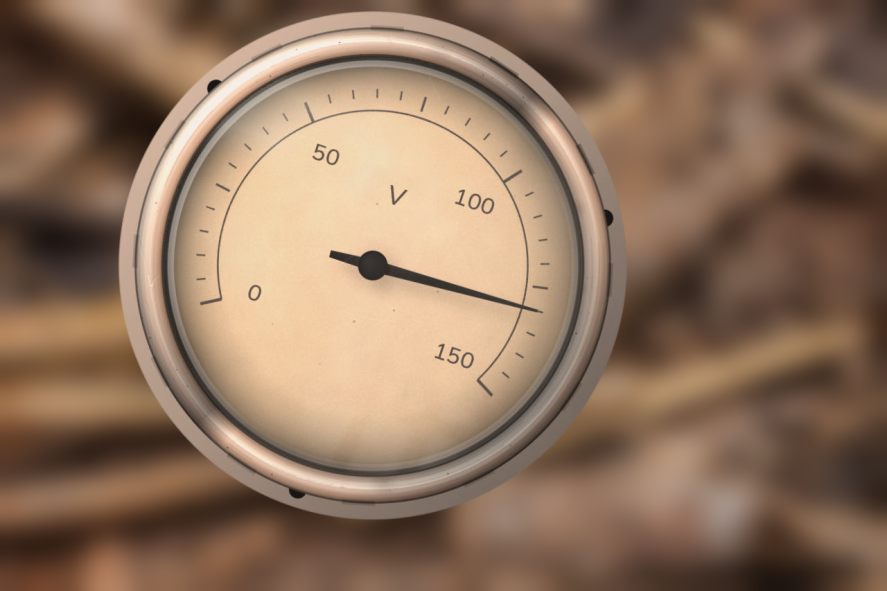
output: 130 V
